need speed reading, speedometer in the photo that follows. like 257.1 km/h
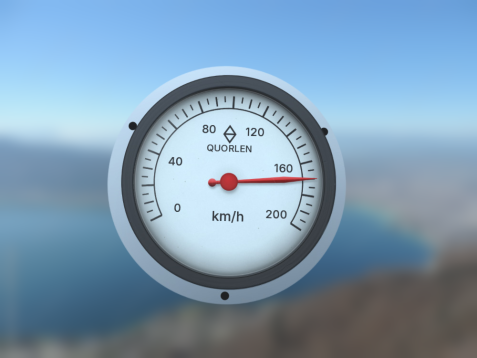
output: 170 km/h
